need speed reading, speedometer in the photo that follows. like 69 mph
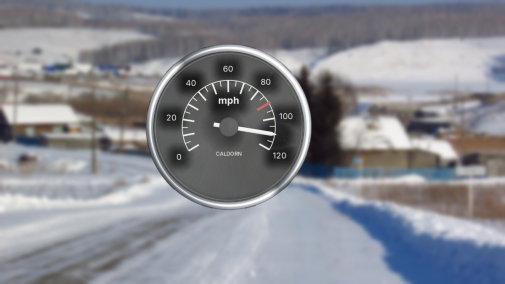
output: 110 mph
